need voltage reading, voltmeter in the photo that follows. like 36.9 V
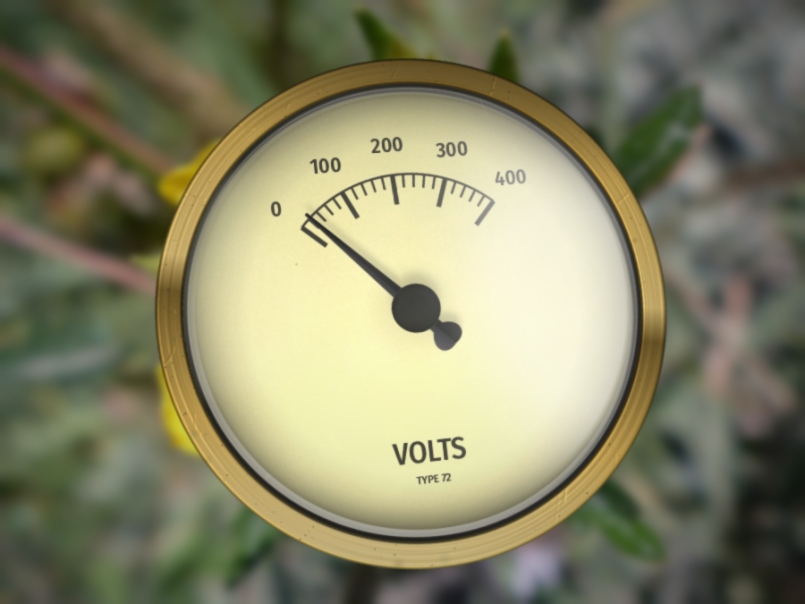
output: 20 V
